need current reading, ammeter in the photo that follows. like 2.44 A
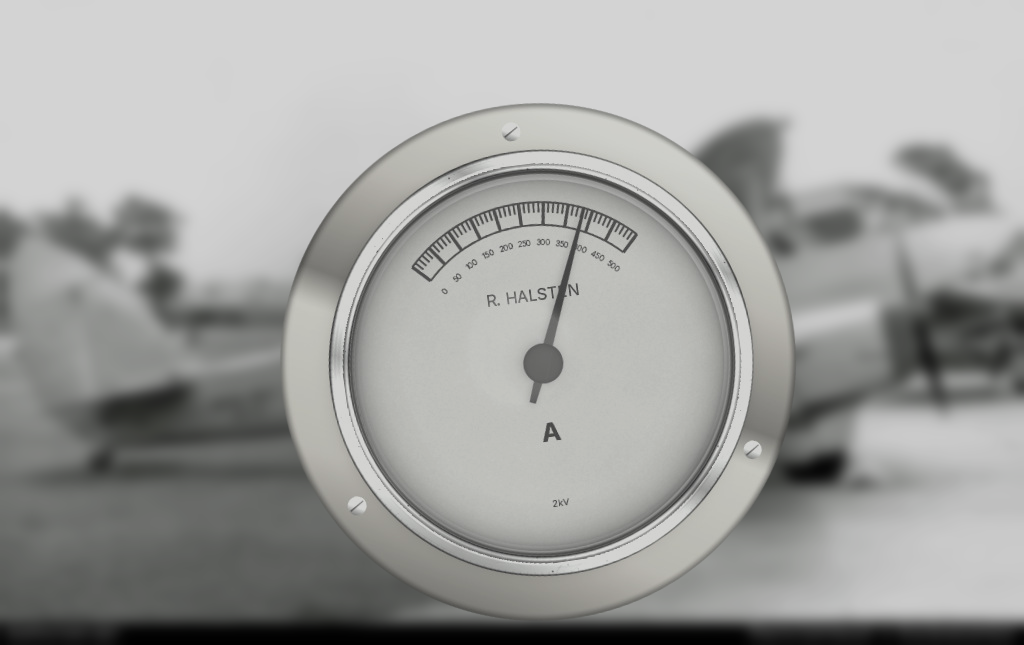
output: 380 A
